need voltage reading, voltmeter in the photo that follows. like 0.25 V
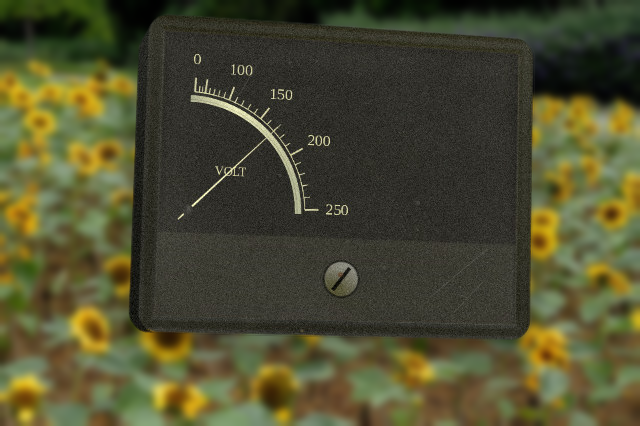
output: 170 V
